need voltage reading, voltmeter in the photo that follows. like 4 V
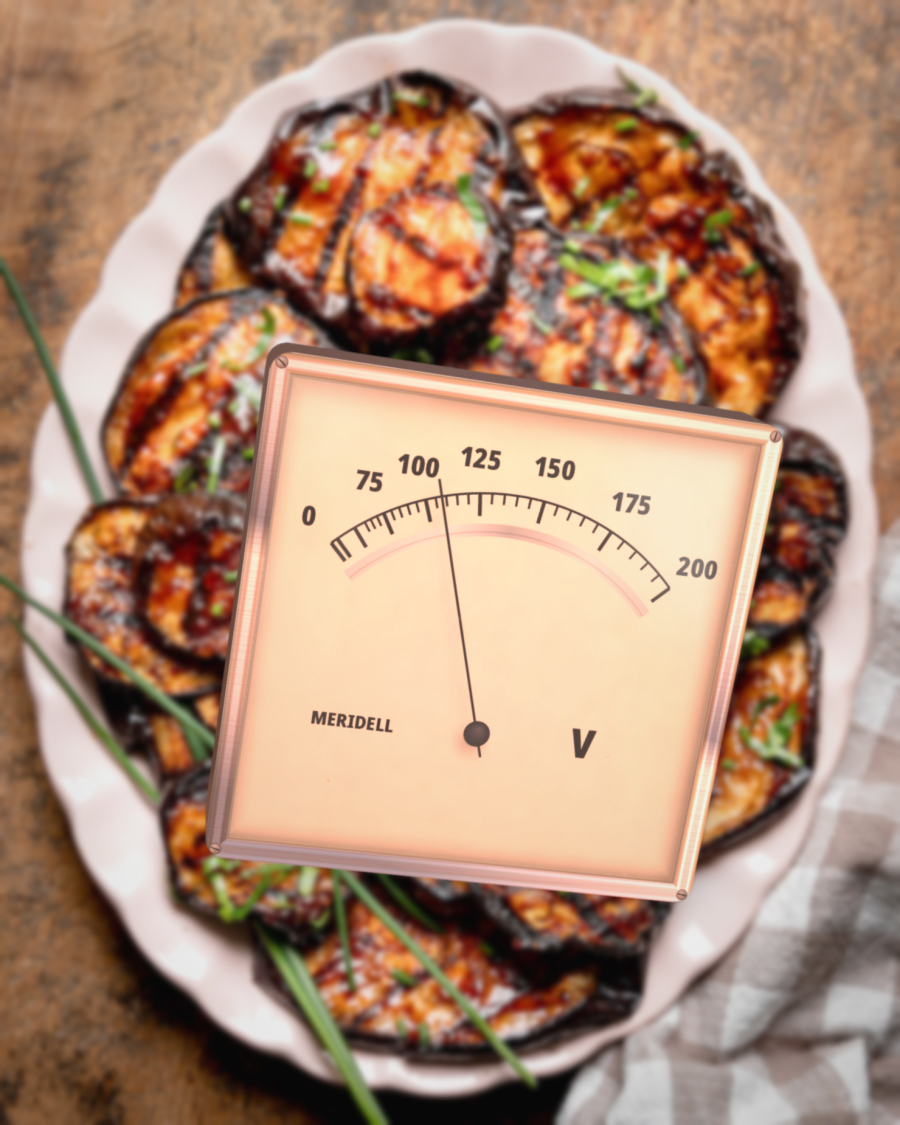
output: 107.5 V
